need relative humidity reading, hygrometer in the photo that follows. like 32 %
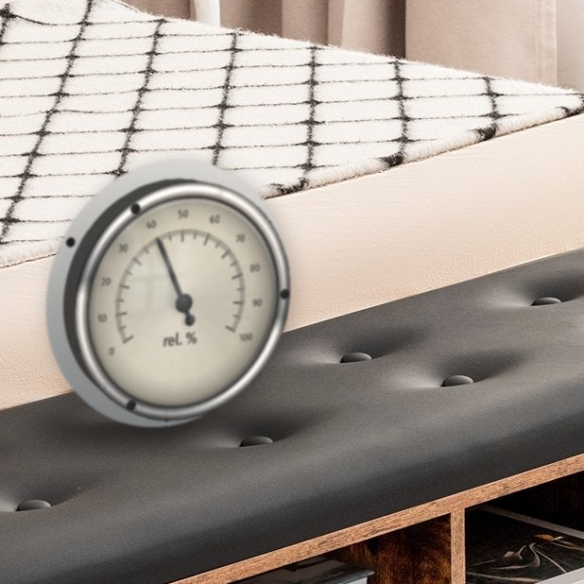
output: 40 %
